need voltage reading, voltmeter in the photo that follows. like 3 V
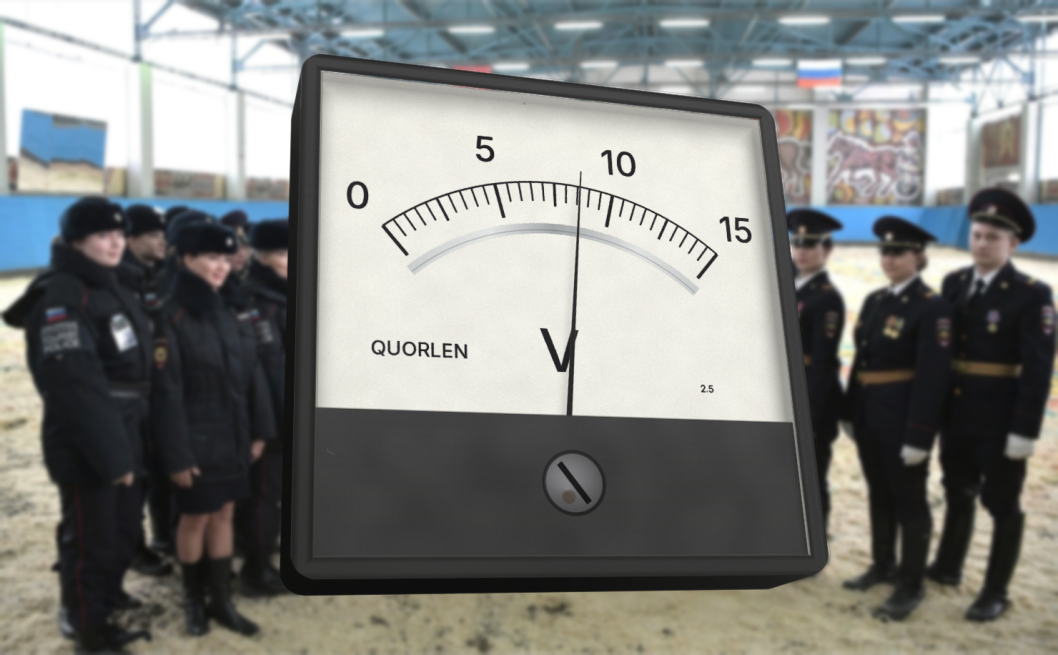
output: 8.5 V
